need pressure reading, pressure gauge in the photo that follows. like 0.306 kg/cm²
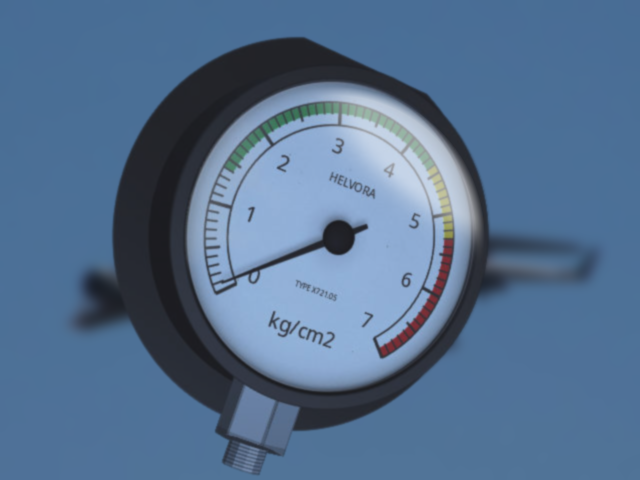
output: 0.1 kg/cm²
